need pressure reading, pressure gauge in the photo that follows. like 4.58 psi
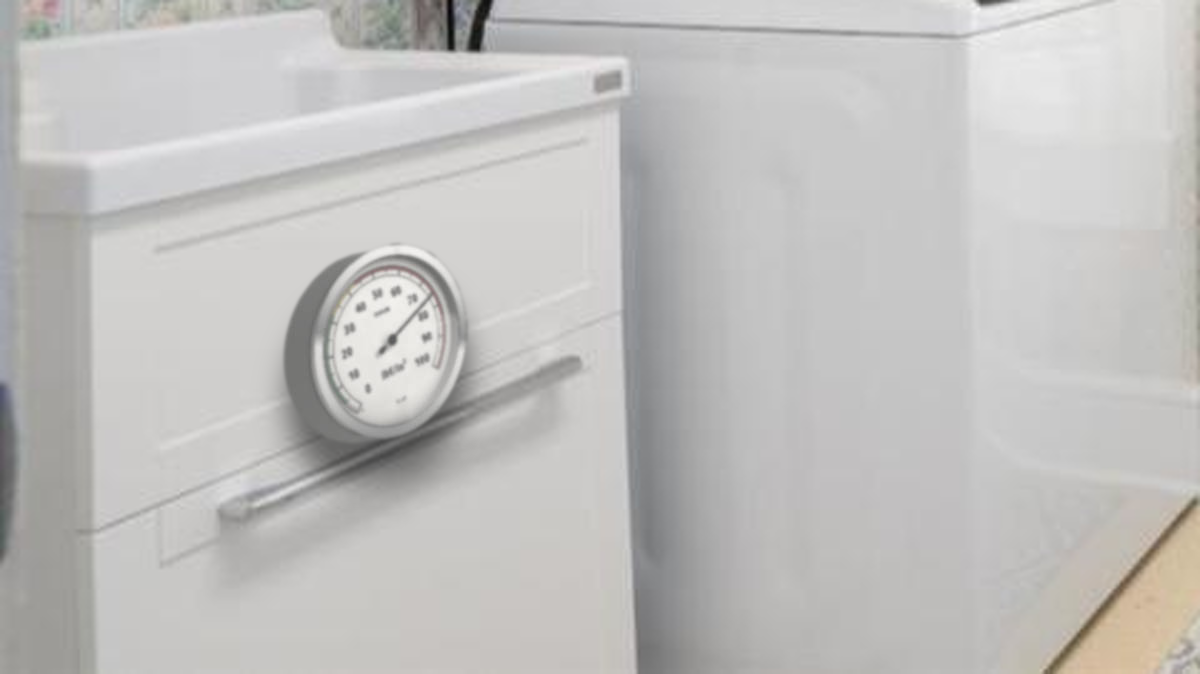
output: 75 psi
